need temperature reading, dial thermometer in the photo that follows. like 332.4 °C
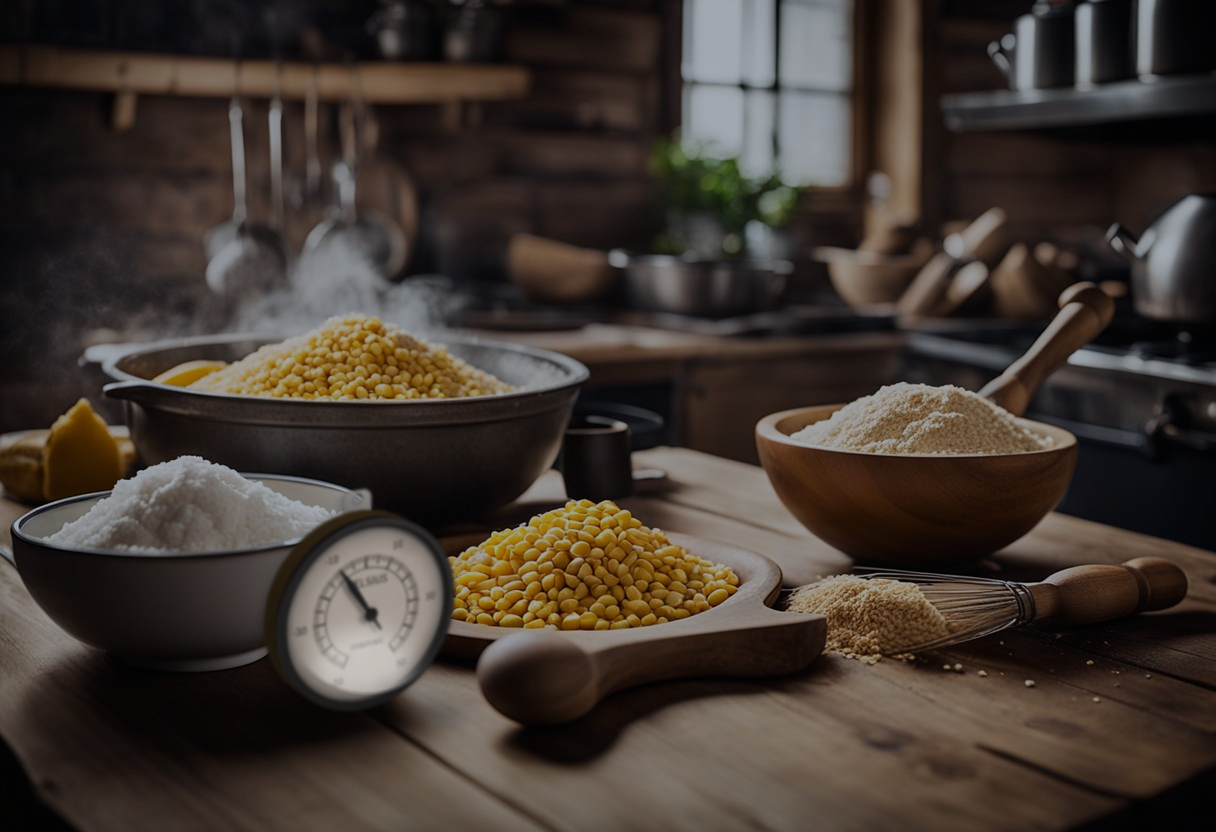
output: -10 °C
